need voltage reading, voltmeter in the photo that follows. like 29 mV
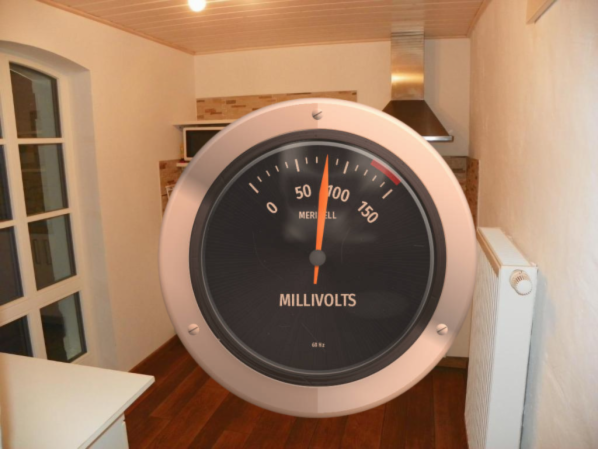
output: 80 mV
